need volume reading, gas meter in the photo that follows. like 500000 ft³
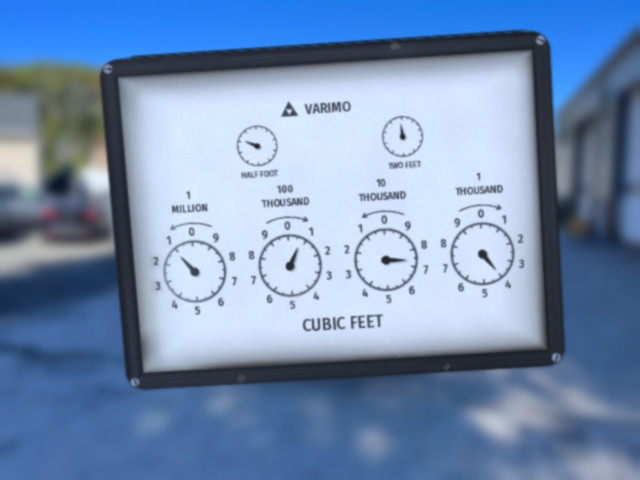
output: 107400 ft³
